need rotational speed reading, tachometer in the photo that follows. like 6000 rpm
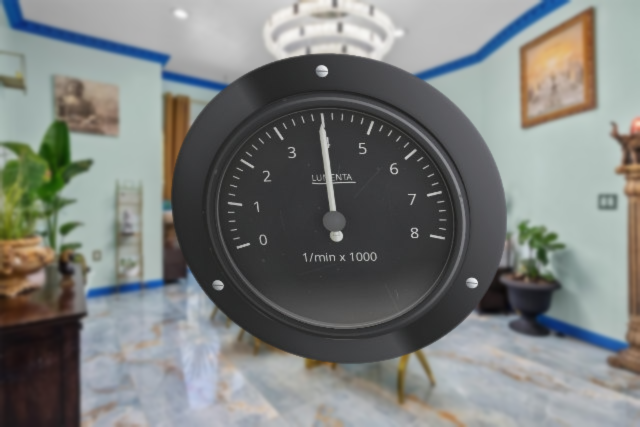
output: 4000 rpm
